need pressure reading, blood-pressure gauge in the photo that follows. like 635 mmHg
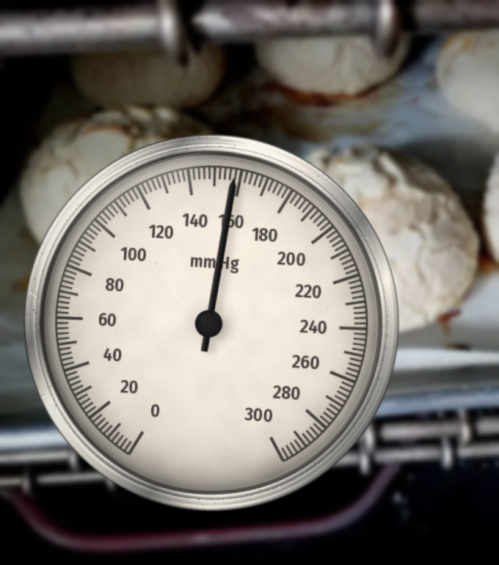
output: 158 mmHg
